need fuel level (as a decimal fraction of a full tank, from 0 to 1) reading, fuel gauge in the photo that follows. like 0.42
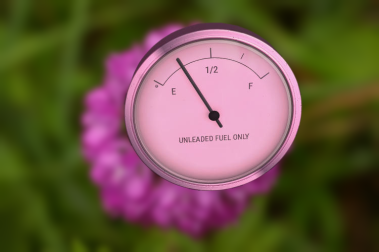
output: 0.25
